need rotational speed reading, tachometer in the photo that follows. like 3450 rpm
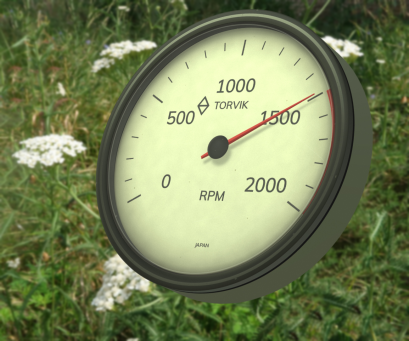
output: 1500 rpm
